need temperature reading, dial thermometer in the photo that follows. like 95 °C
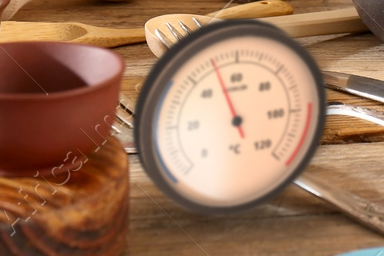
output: 50 °C
